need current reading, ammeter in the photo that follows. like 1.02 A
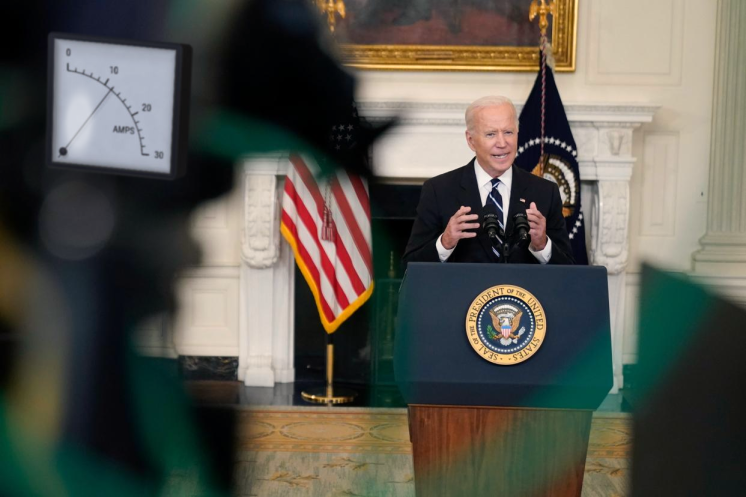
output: 12 A
